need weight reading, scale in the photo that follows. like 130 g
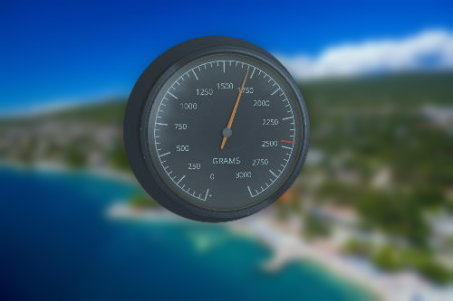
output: 1700 g
